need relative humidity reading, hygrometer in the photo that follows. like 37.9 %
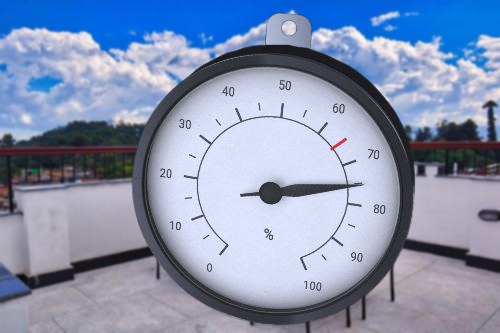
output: 75 %
